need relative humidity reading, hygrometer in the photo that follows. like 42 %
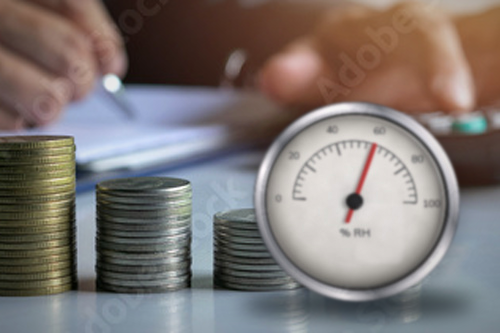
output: 60 %
